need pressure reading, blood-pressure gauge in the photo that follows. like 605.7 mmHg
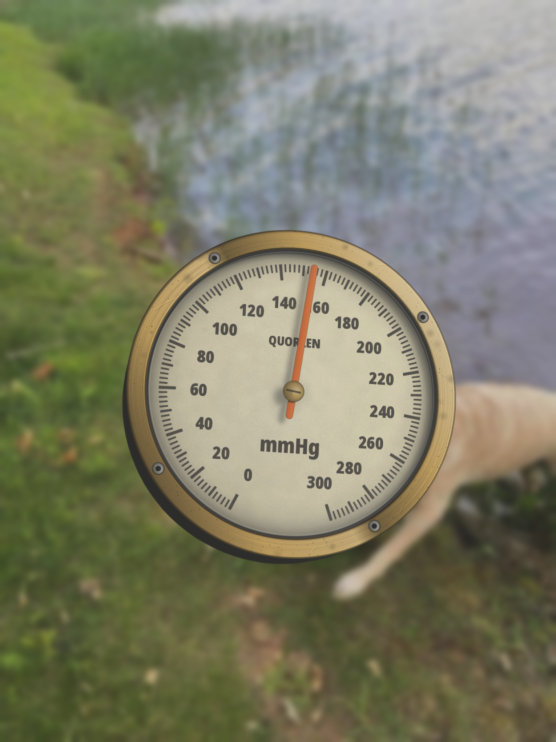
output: 154 mmHg
